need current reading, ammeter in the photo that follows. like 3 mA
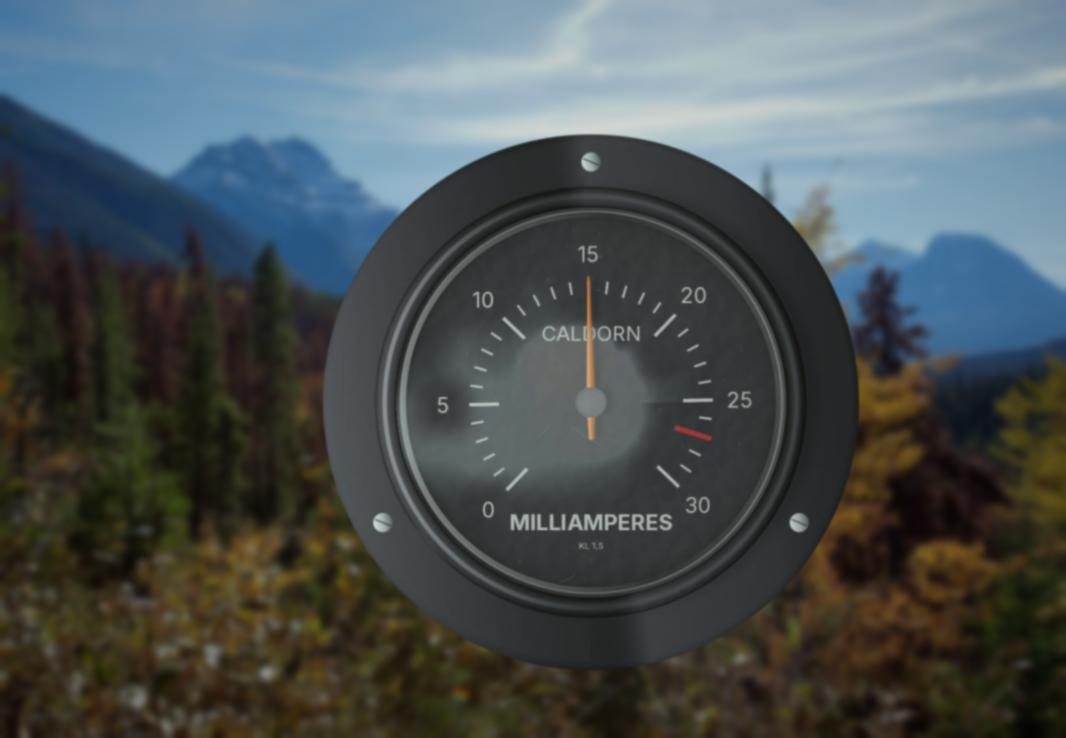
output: 15 mA
